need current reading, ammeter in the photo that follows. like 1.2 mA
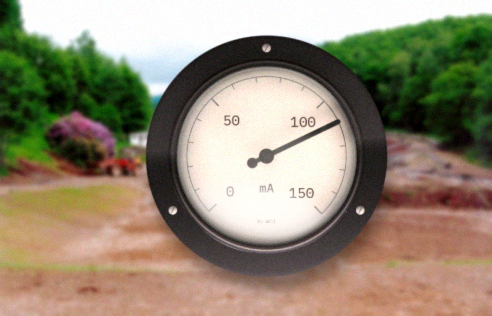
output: 110 mA
